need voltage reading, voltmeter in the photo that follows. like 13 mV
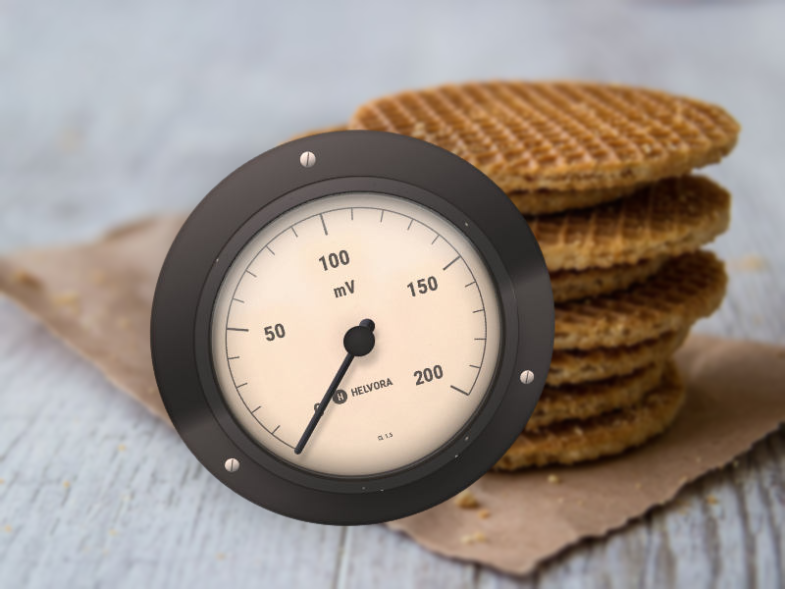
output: 0 mV
